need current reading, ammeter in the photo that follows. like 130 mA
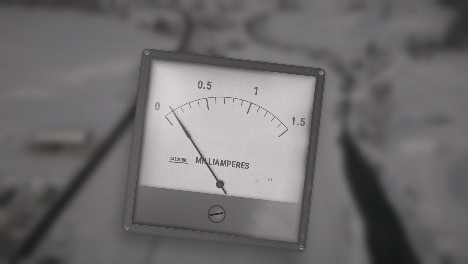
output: 0.1 mA
